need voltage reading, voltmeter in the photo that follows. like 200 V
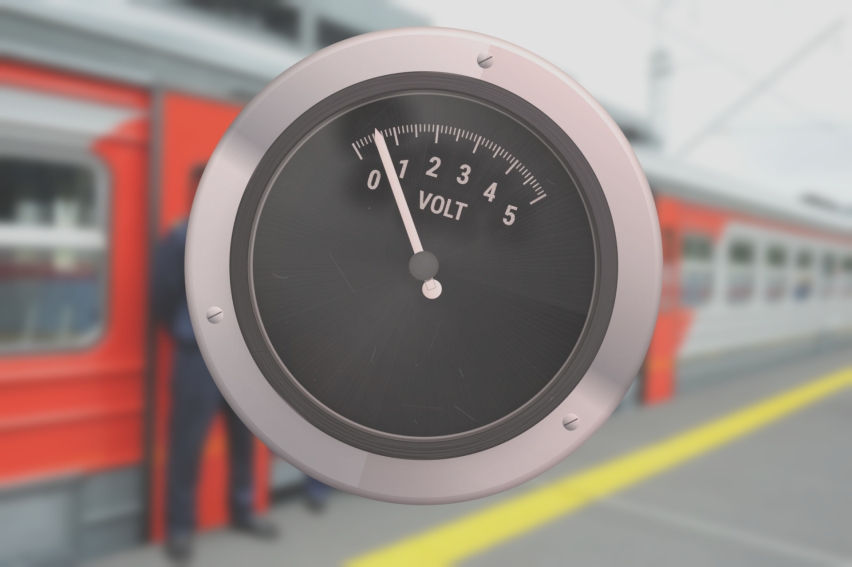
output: 0.6 V
